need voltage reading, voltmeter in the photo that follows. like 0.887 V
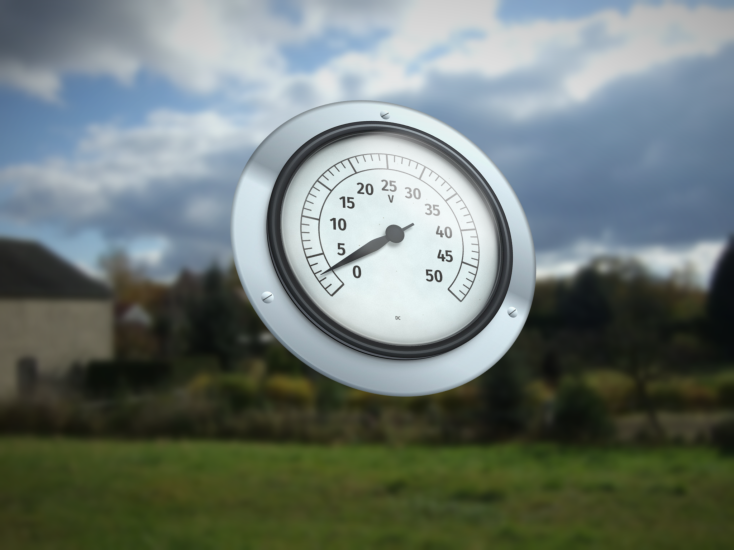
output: 2.5 V
